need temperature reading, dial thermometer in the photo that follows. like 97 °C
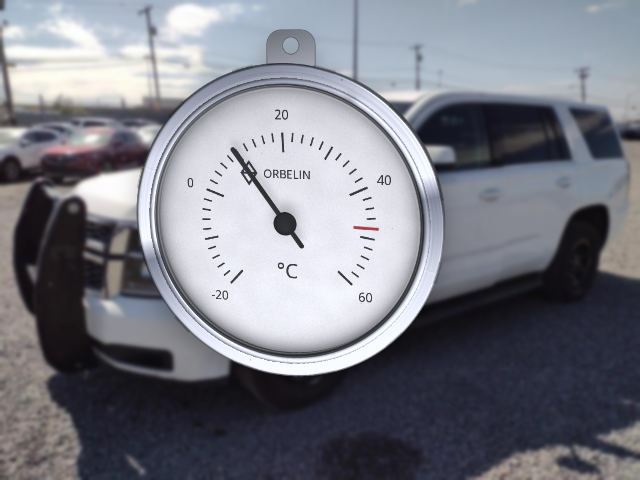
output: 10 °C
